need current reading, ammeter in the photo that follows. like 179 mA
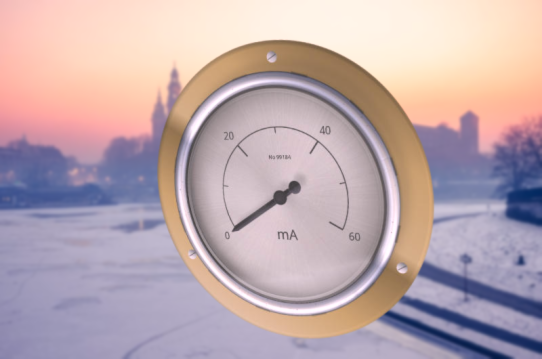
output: 0 mA
